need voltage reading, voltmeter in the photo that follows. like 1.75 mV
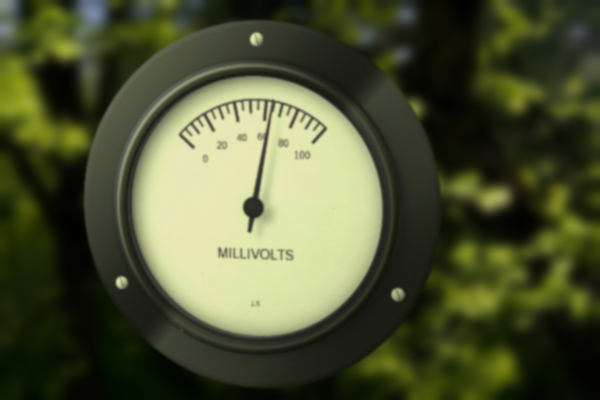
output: 65 mV
